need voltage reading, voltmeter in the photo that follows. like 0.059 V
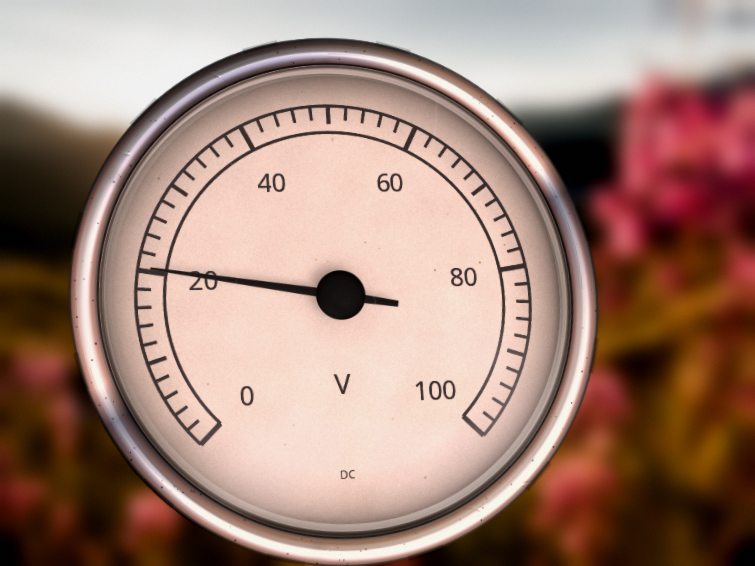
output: 20 V
